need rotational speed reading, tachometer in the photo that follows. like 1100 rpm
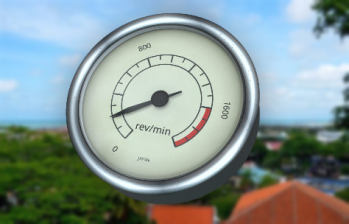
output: 200 rpm
